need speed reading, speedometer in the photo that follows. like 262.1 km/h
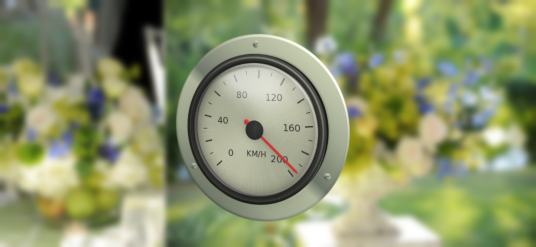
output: 195 km/h
